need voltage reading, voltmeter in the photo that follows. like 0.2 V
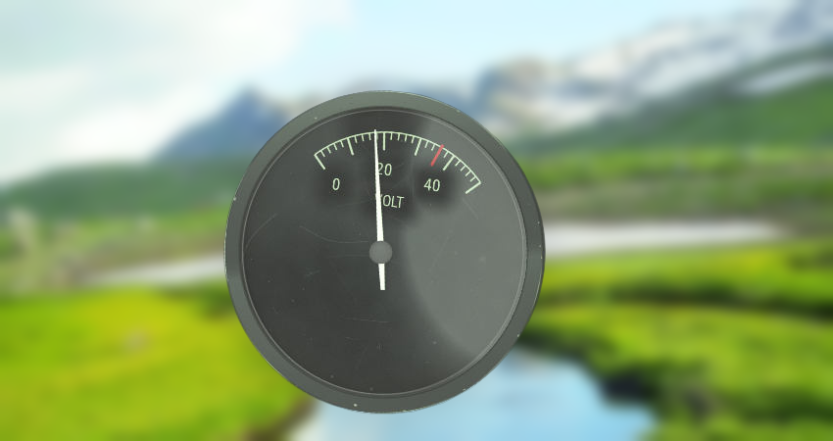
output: 18 V
